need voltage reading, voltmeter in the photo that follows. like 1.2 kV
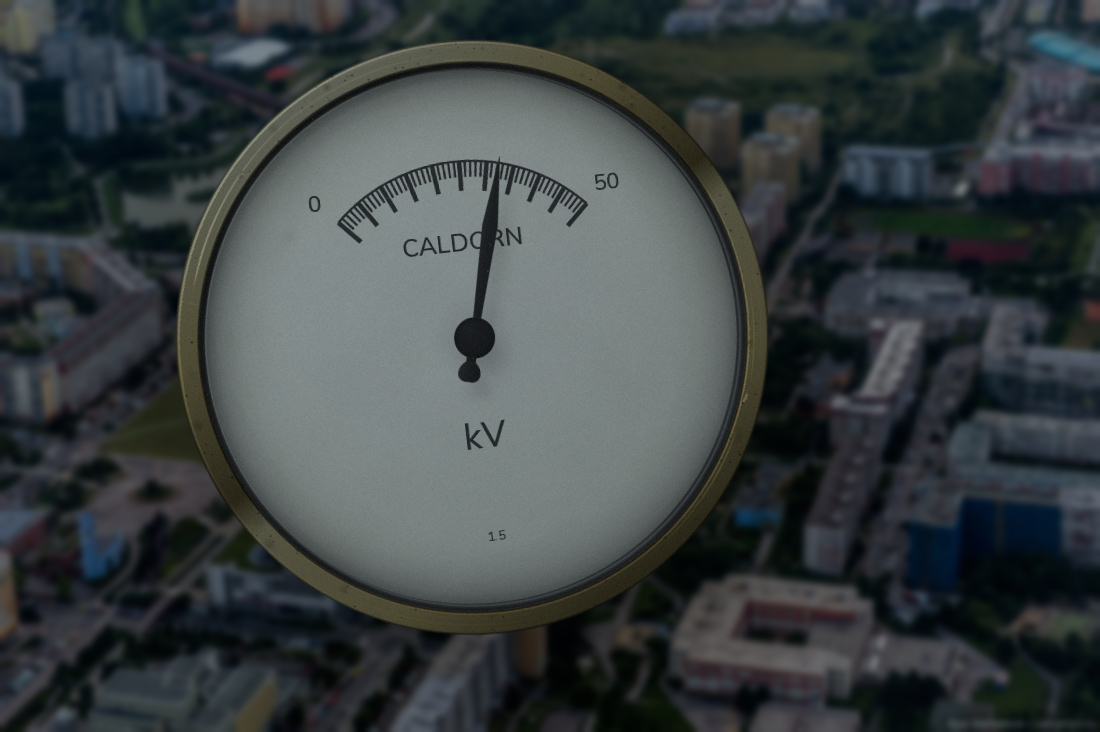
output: 32 kV
